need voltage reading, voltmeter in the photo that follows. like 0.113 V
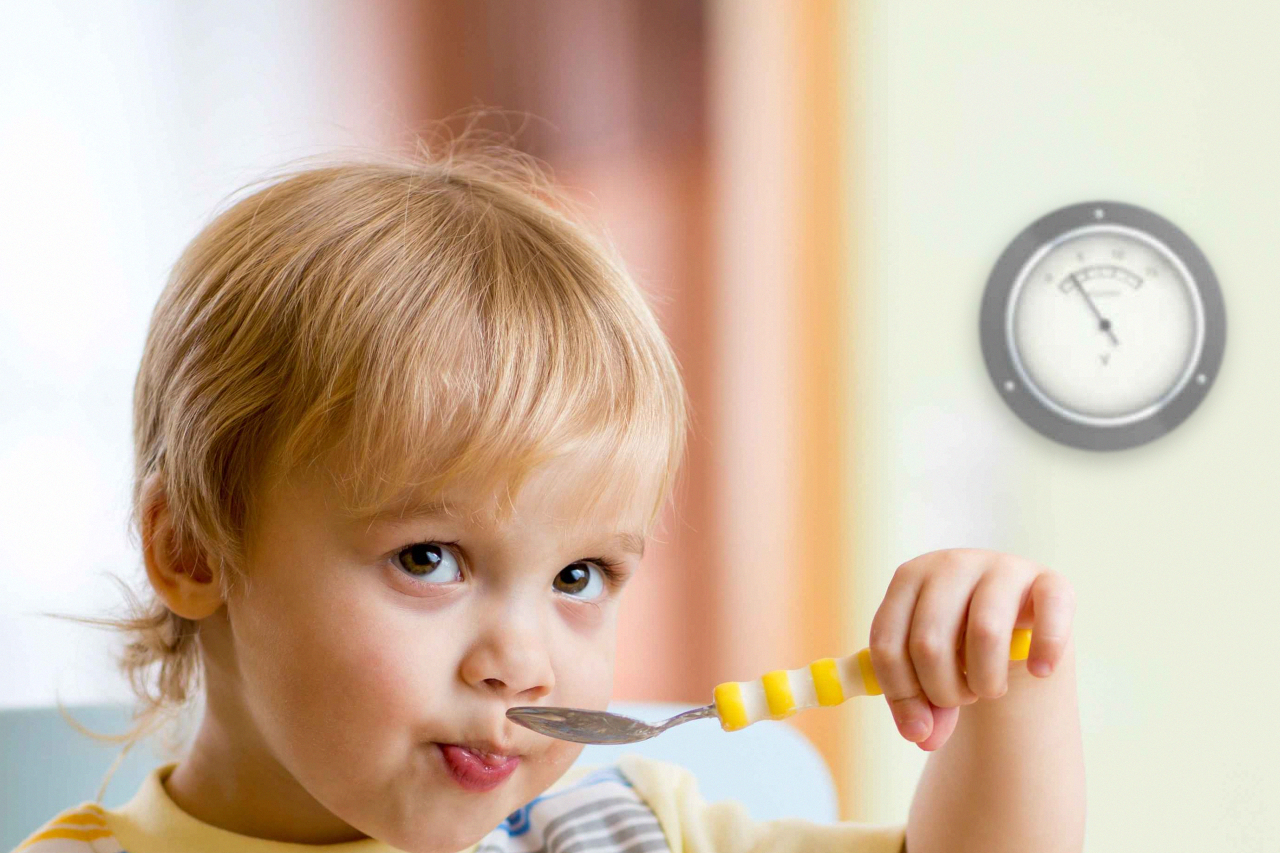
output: 2.5 V
